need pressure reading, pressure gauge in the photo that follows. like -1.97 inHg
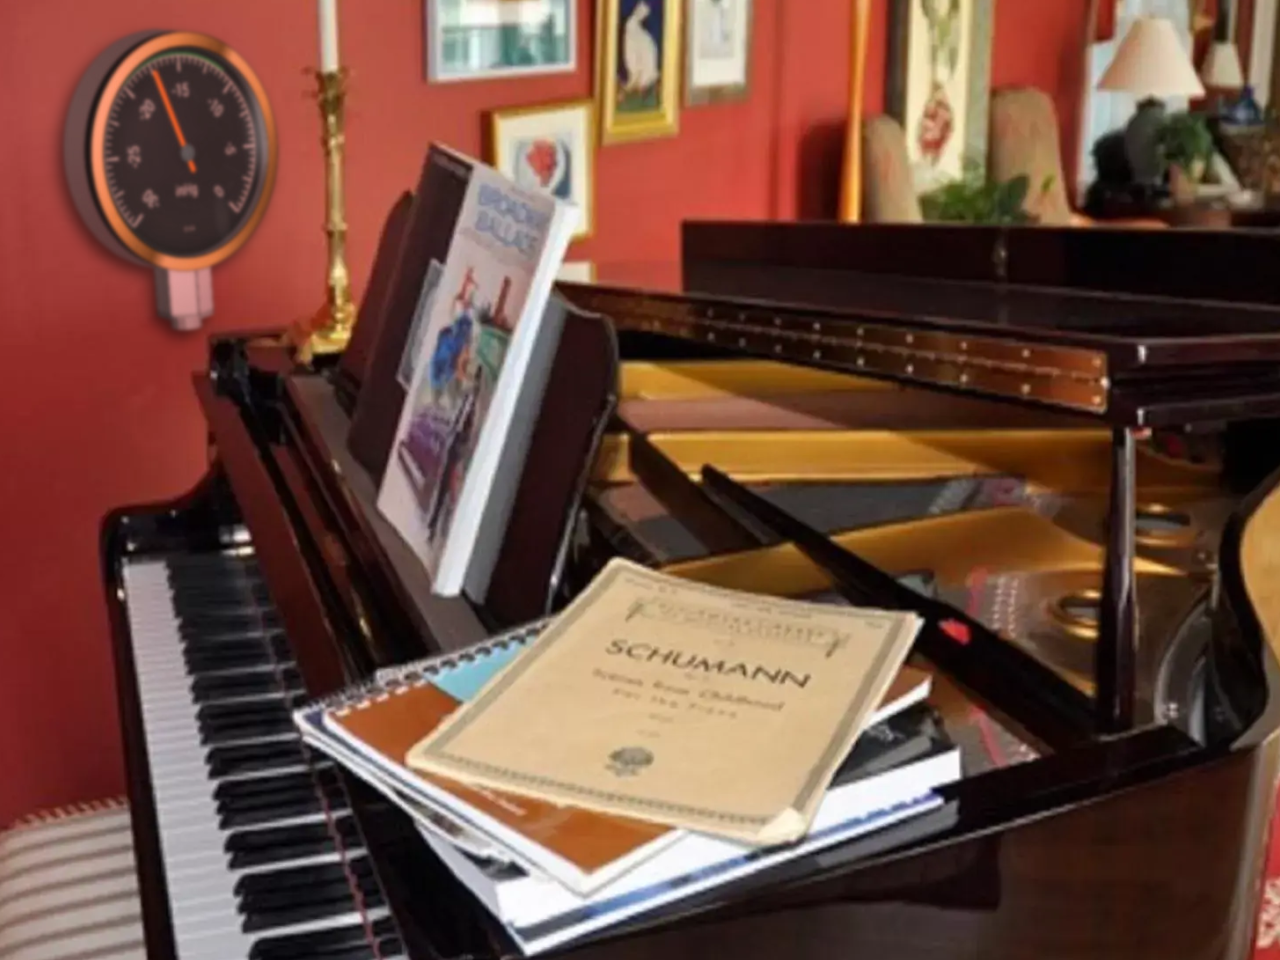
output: -17.5 inHg
